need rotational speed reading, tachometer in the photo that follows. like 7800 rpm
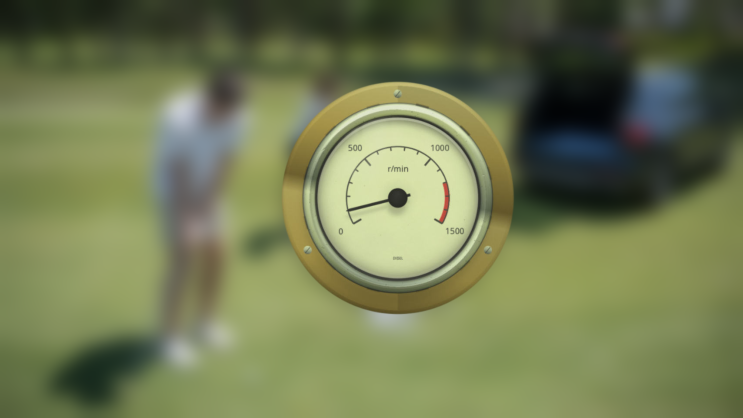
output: 100 rpm
